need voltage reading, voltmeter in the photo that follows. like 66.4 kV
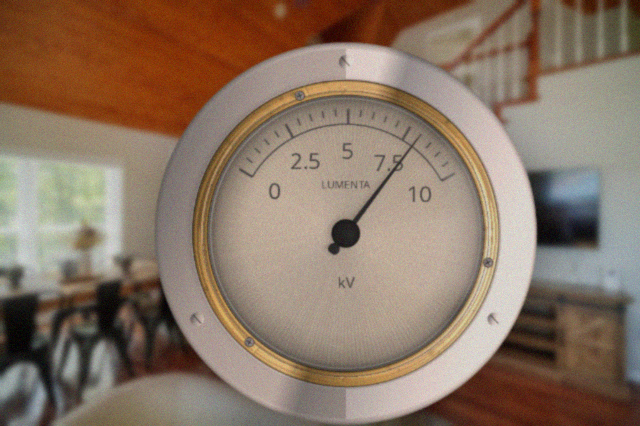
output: 8 kV
